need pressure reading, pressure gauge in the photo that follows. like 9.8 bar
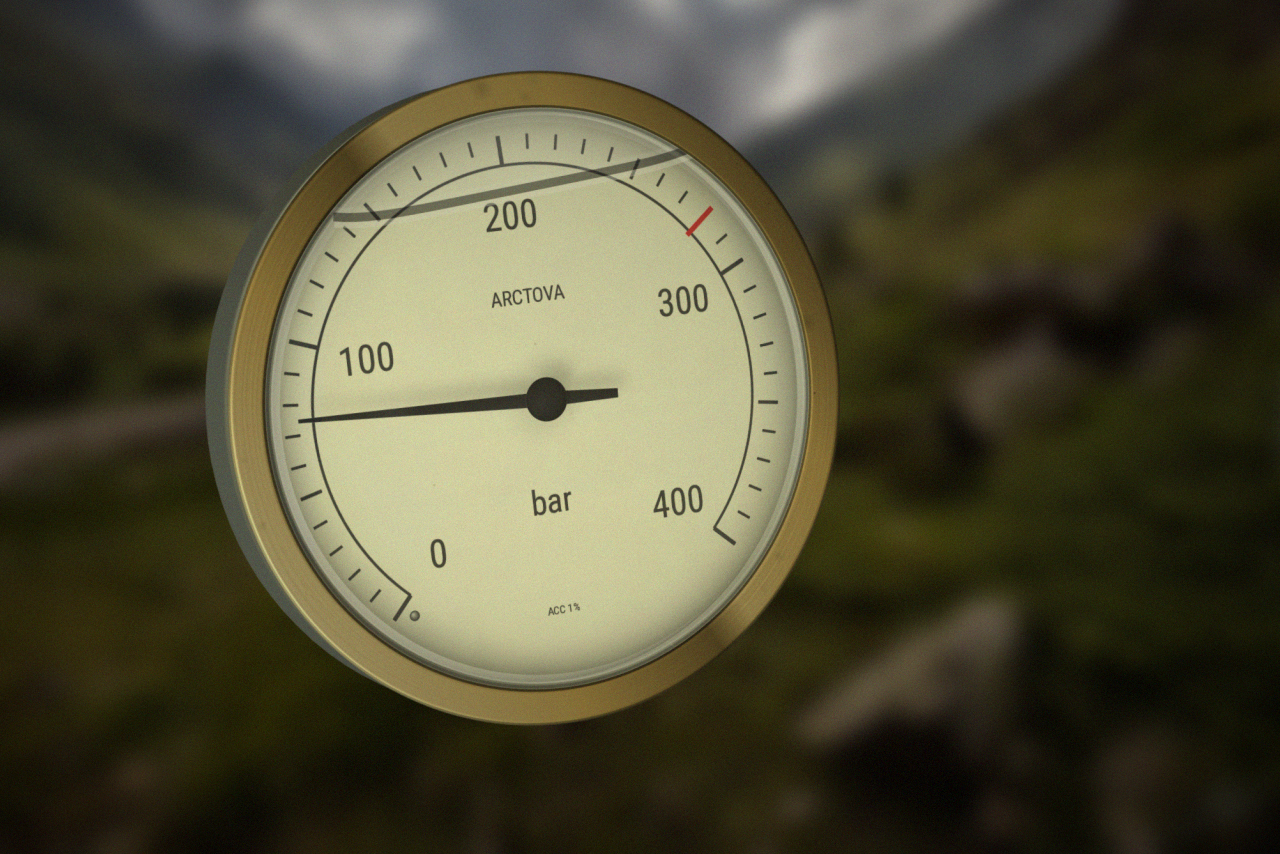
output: 75 bar
